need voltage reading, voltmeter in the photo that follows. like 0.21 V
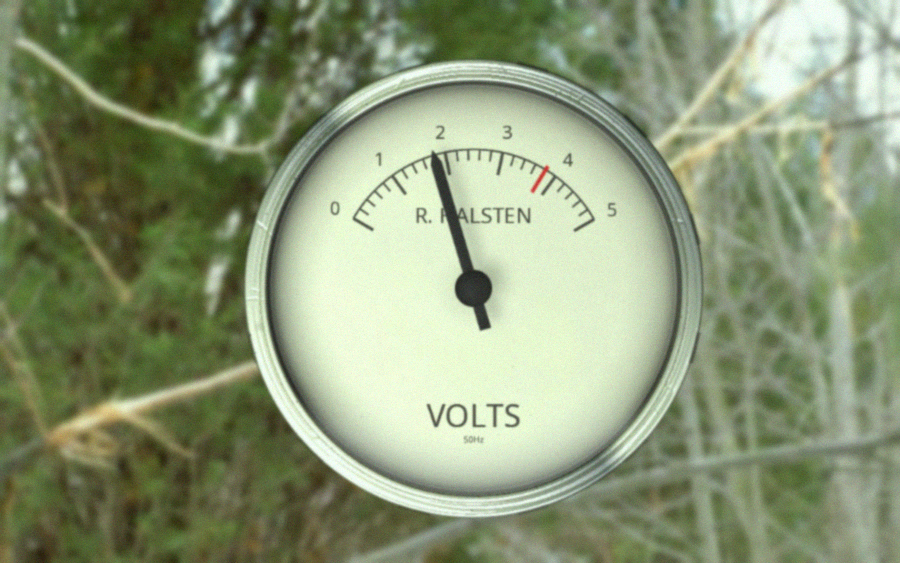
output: 1.8 V
